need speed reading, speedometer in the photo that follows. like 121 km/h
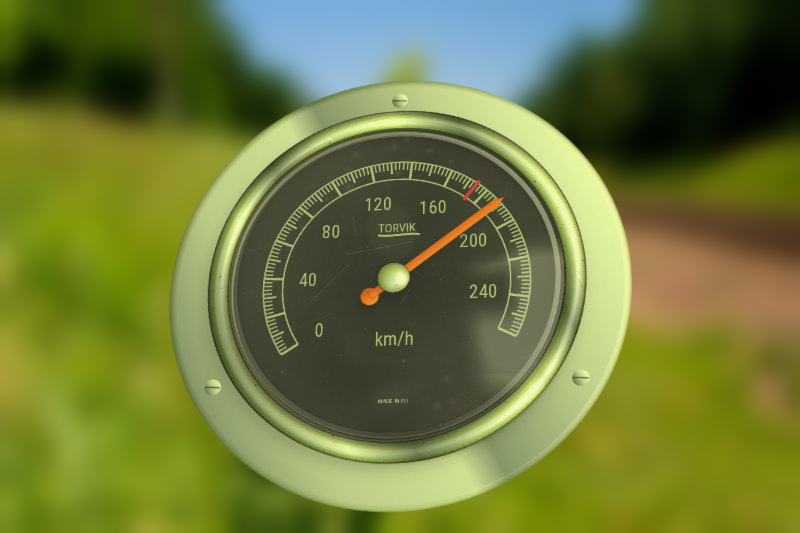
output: 190 km/h
